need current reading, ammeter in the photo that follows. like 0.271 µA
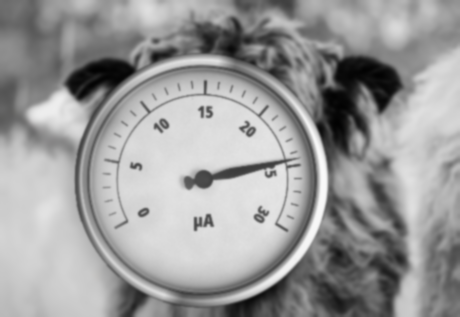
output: 24.5 µA
